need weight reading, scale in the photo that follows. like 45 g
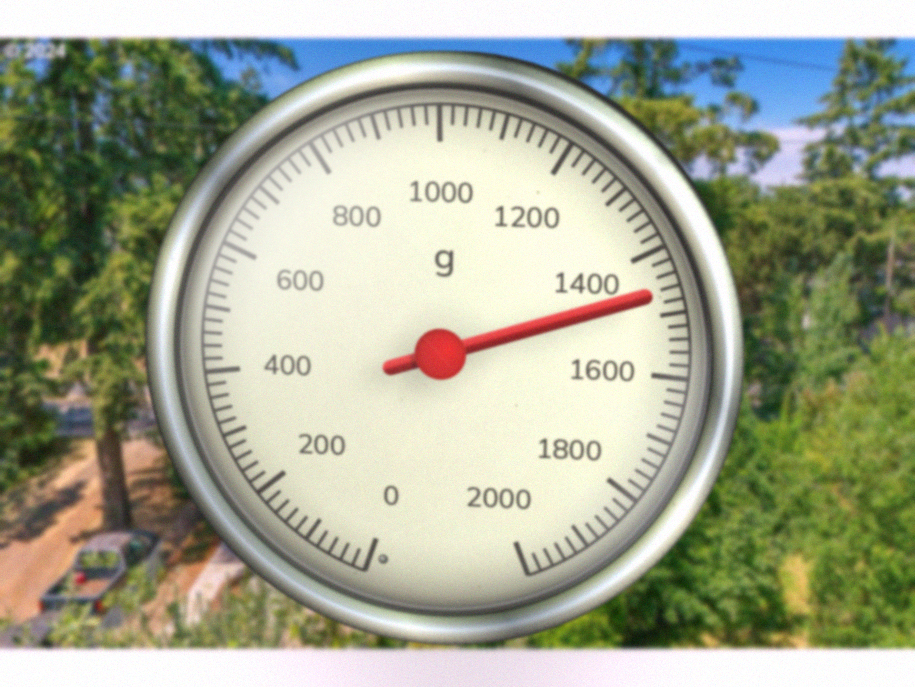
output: 1460 g
